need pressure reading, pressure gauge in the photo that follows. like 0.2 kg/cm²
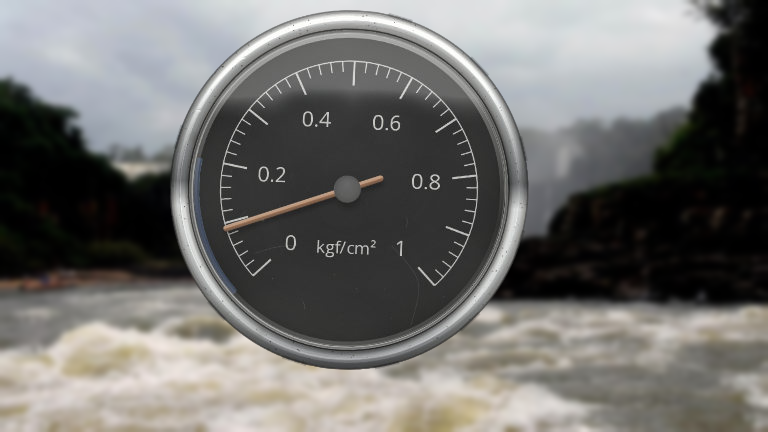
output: 0.09 kg/cm²
